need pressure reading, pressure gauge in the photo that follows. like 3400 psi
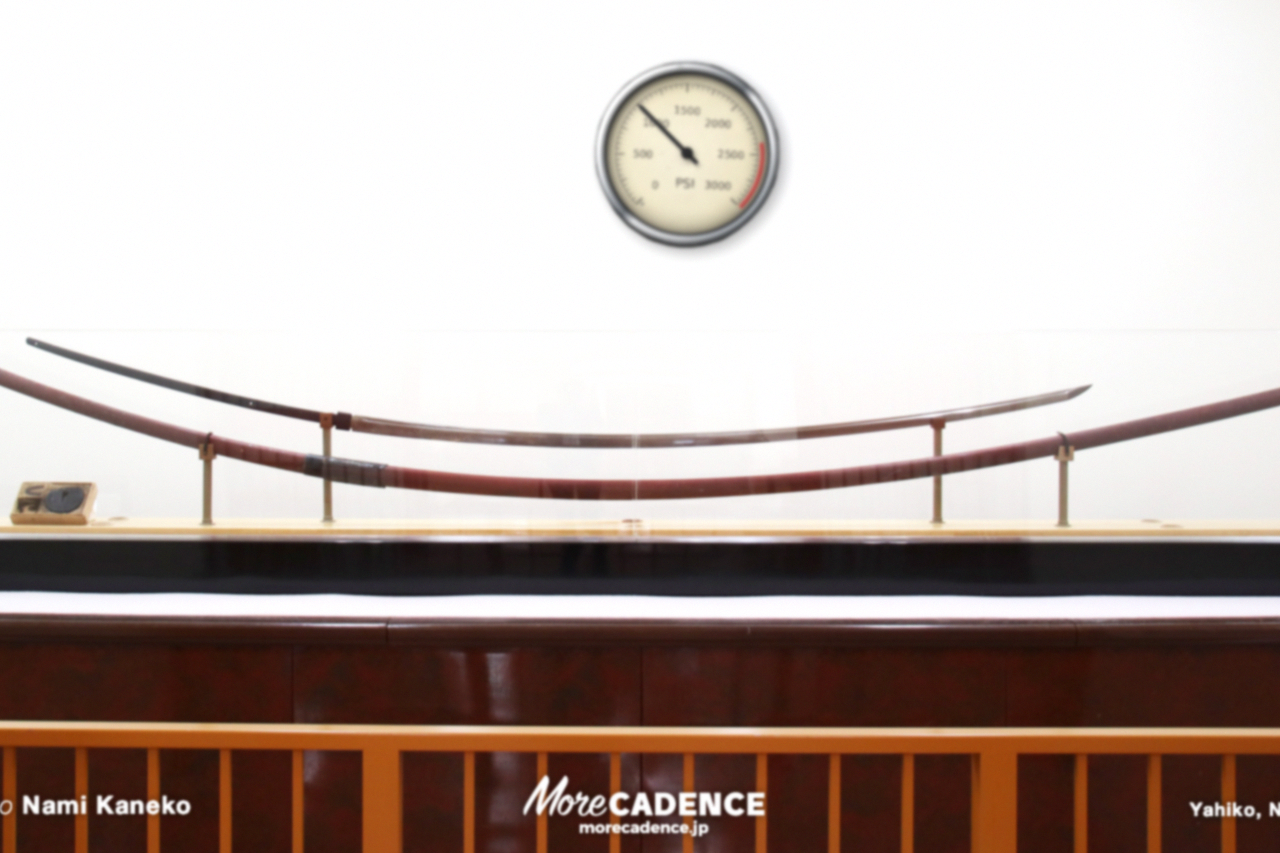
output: 1000 psi
